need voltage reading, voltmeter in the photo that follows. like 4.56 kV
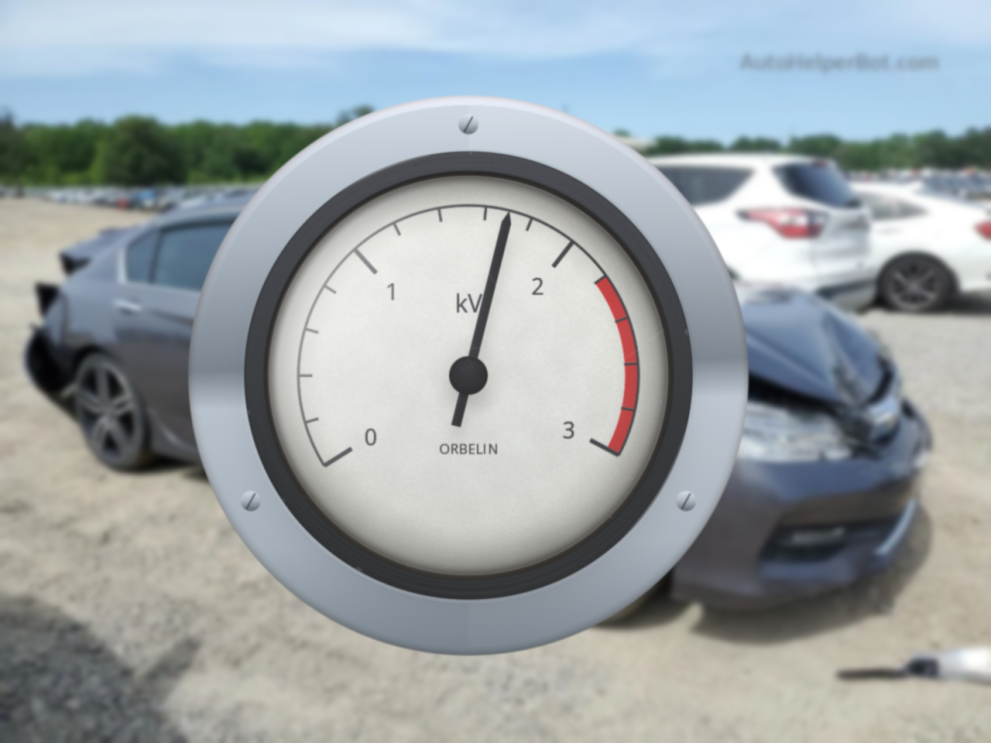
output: 1.7 kV
